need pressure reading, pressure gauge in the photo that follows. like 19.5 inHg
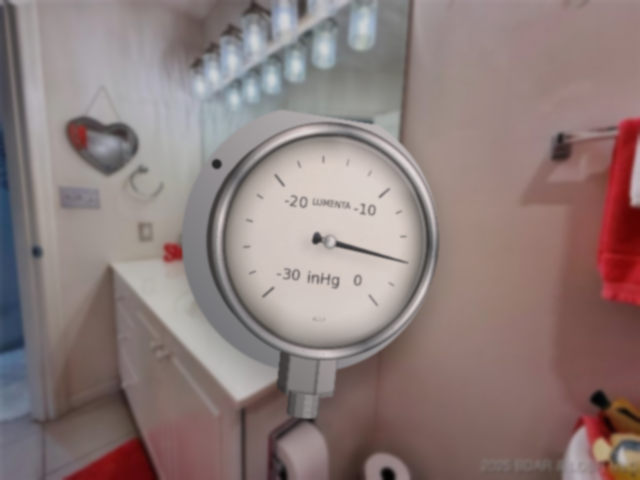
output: -4 inHg
